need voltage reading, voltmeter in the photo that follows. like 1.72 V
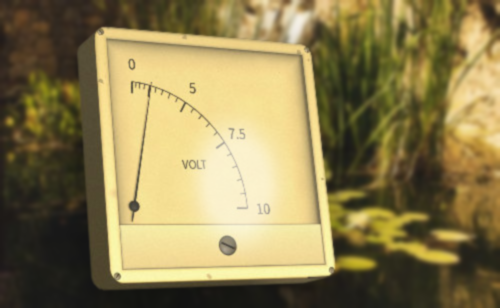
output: 2.5 V
